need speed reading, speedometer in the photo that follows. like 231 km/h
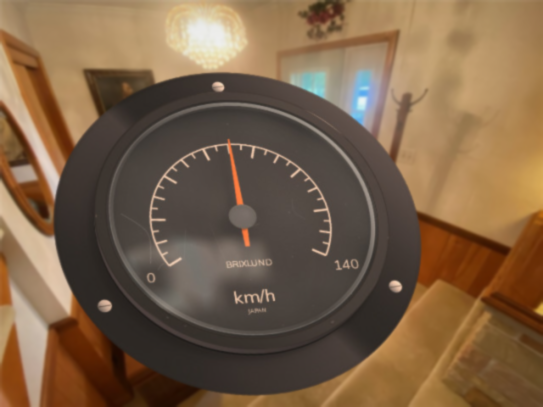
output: 70 km/h
